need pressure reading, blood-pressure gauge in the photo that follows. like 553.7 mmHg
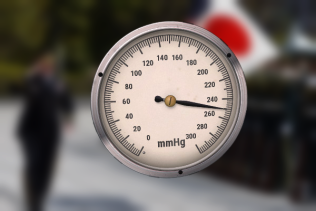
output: 250 mmHg
